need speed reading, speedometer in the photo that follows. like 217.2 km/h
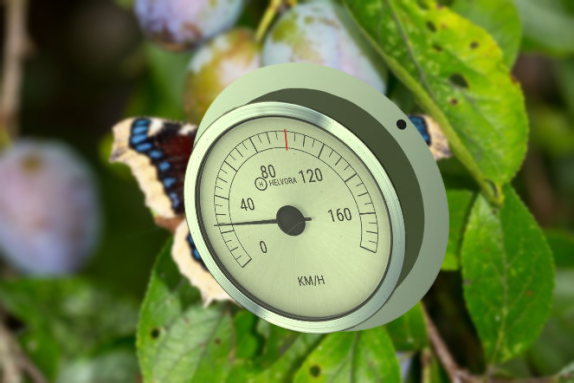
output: 25 km/h
